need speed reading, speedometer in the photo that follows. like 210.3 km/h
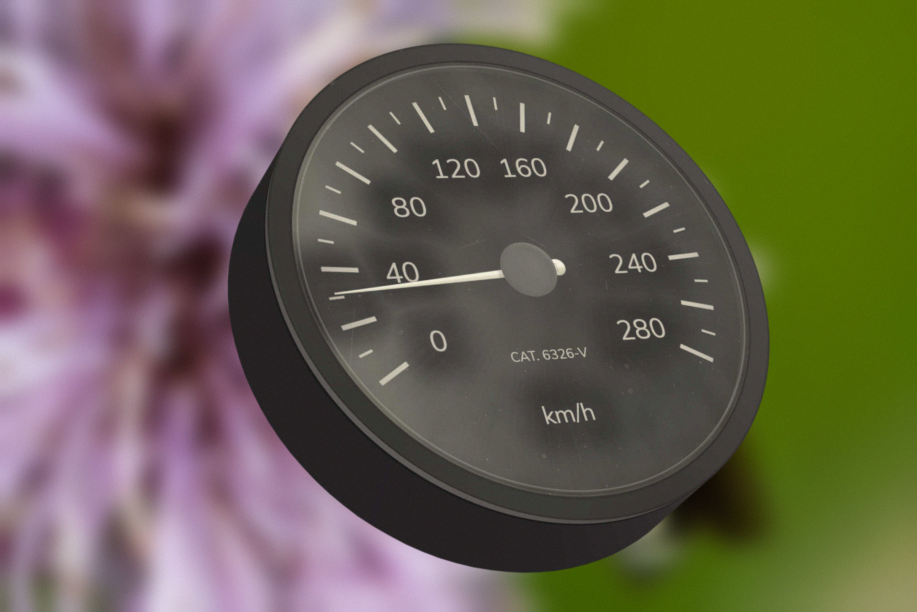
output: 30 km/h
